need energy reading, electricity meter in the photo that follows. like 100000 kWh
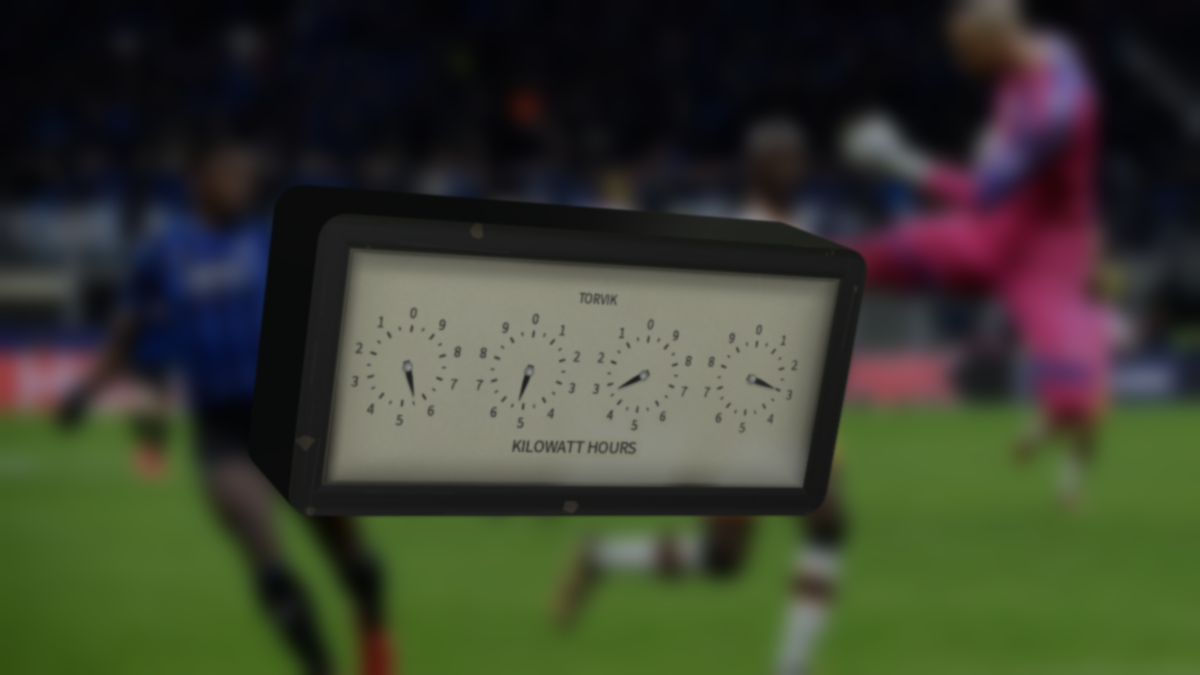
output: 5533 kWh
